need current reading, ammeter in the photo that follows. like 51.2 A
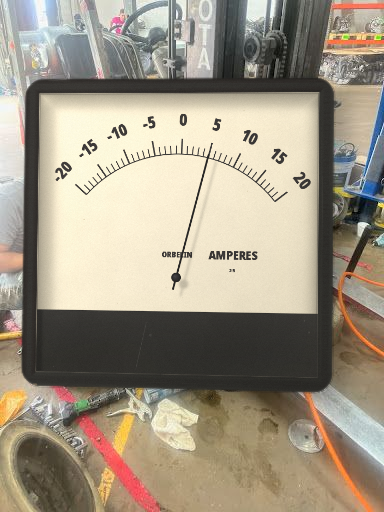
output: 5 A
